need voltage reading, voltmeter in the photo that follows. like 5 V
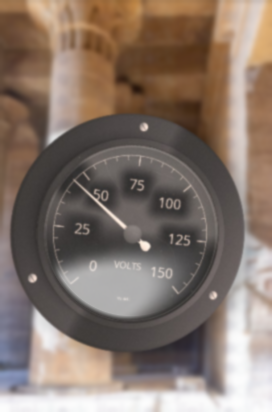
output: 45 V
